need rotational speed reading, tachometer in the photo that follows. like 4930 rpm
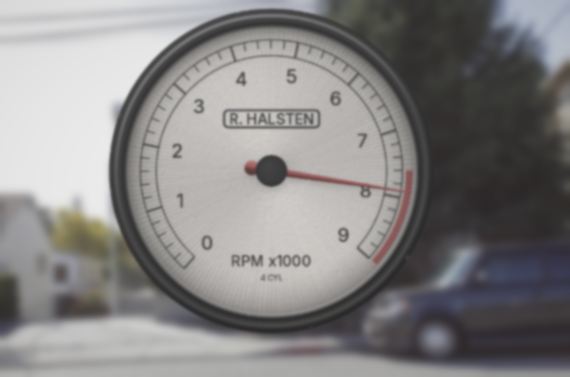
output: 7900 rpm
